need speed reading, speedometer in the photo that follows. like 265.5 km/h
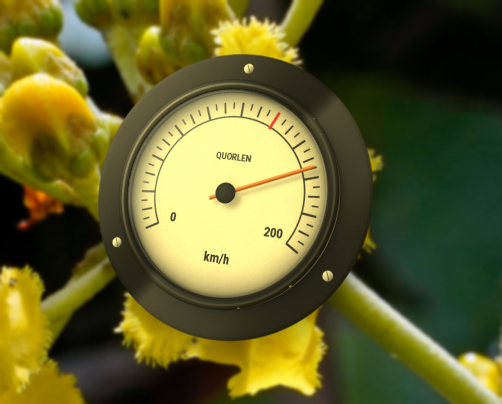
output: 155 km/h
